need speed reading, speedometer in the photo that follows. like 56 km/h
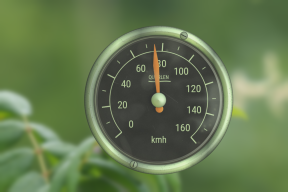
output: 75 km/h
